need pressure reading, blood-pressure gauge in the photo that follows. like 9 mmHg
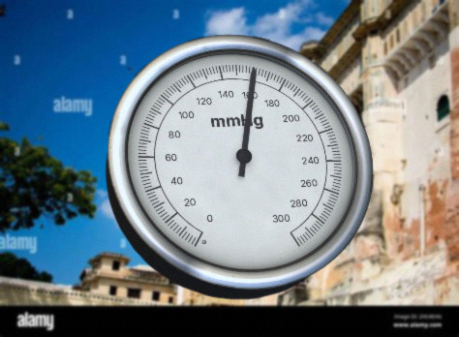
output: 160 mmHg
